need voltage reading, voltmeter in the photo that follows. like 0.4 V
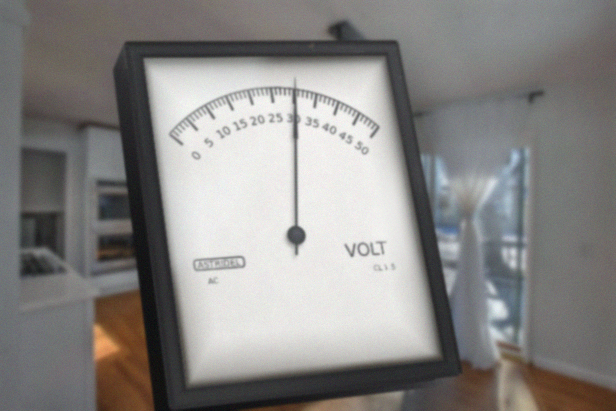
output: 30 V
